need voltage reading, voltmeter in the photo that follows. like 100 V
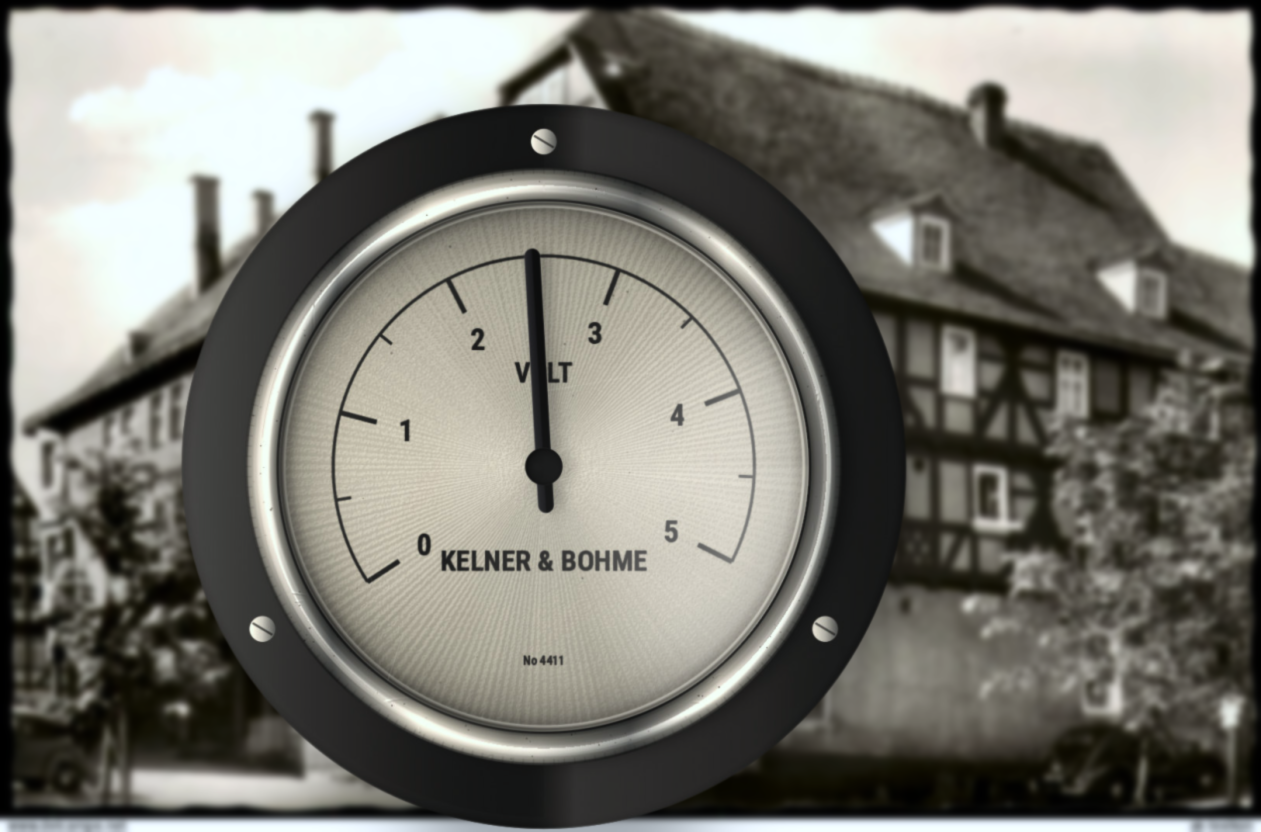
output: 2.5 V
